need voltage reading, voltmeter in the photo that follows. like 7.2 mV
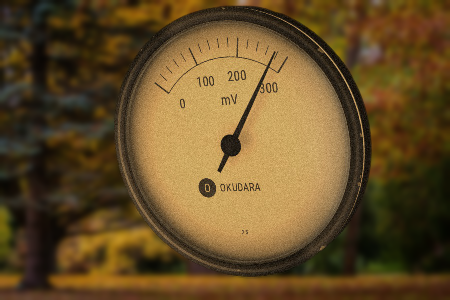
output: 280 mV
